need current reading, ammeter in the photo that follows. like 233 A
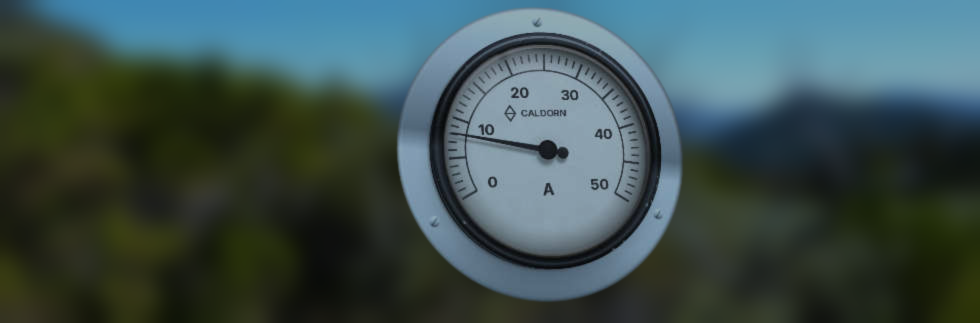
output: 8 A
